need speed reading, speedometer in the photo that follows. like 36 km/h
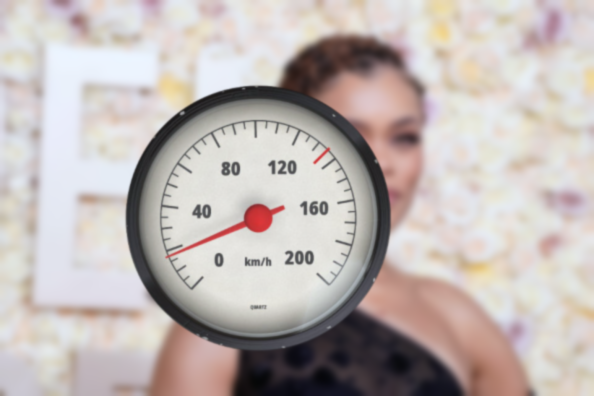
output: 17.5 km/h
